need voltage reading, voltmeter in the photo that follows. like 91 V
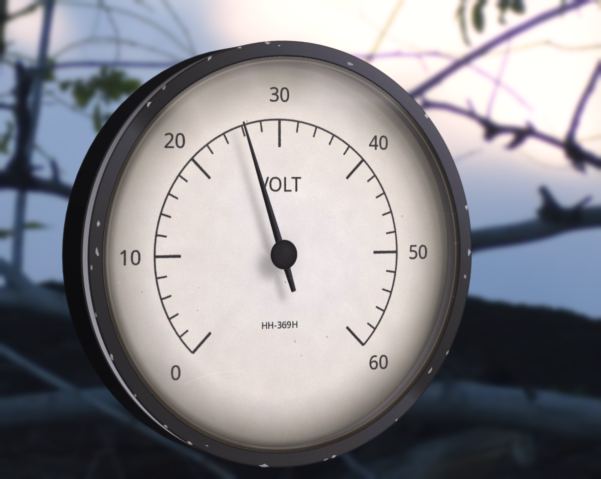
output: 26 V
